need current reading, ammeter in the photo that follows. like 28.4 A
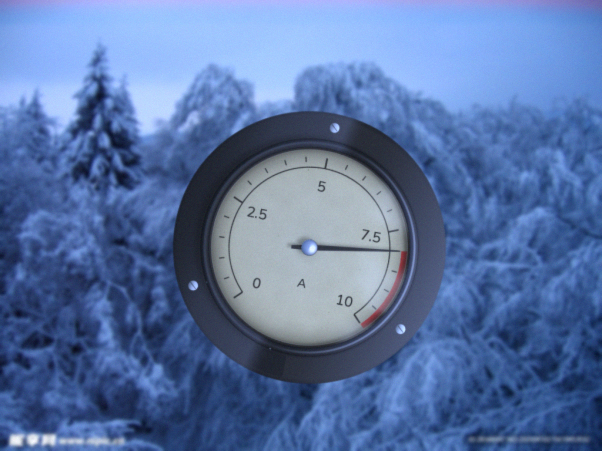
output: 8 A
